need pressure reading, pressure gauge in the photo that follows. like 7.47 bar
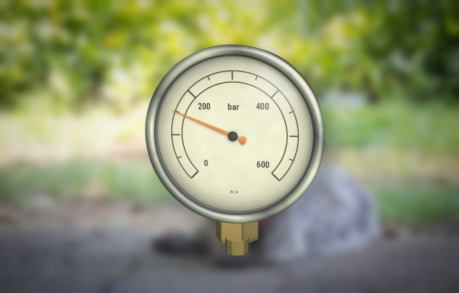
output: 150 bar
